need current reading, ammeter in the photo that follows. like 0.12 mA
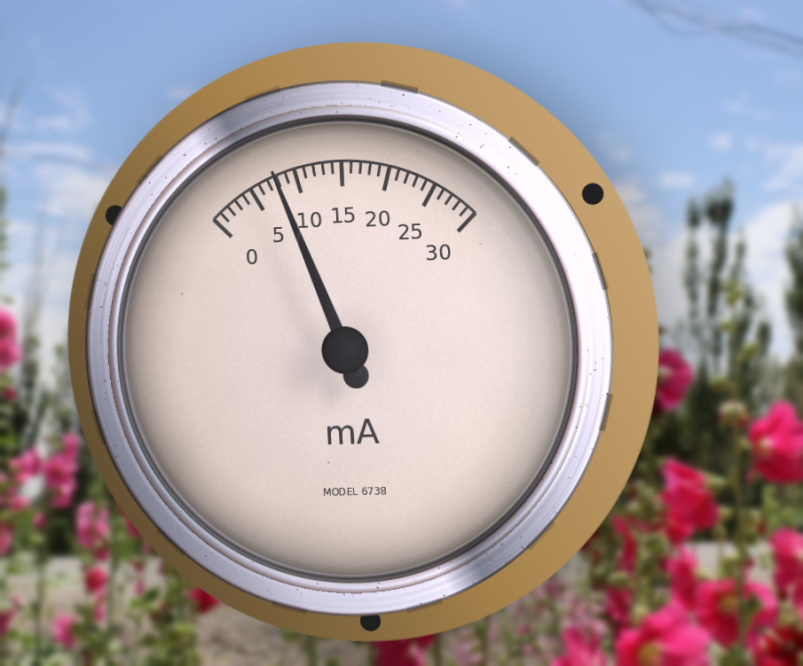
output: 8 mA
